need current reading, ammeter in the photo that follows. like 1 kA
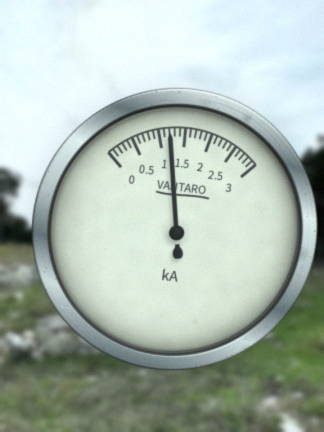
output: 1.2 kA
